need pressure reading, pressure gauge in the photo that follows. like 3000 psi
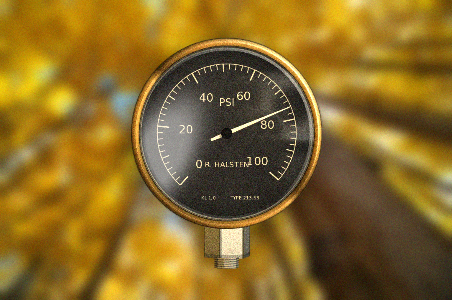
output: 76 psi
